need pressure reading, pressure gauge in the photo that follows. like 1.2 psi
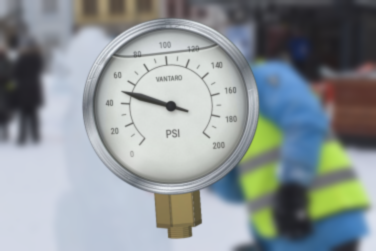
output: 50 psi
